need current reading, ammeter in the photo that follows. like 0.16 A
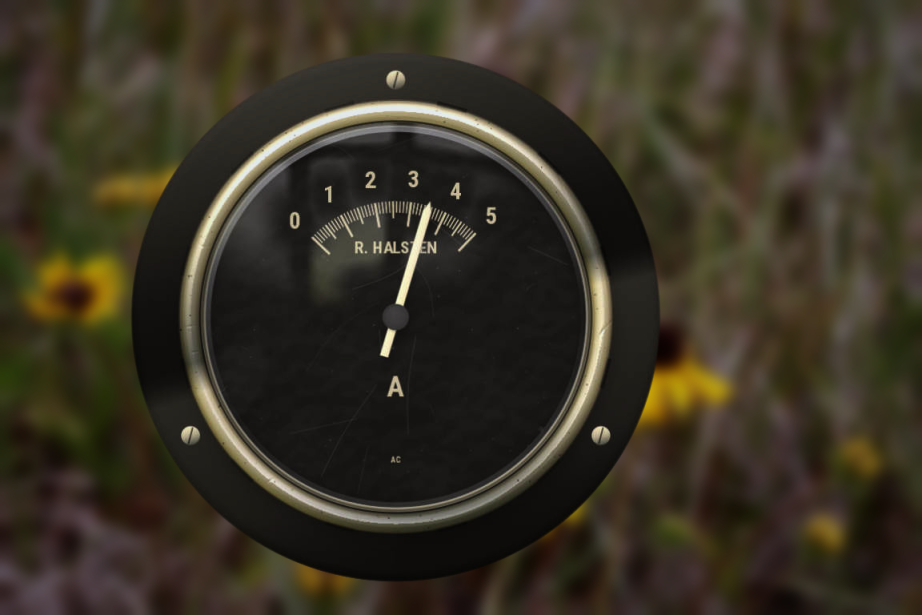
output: 3.5 A
